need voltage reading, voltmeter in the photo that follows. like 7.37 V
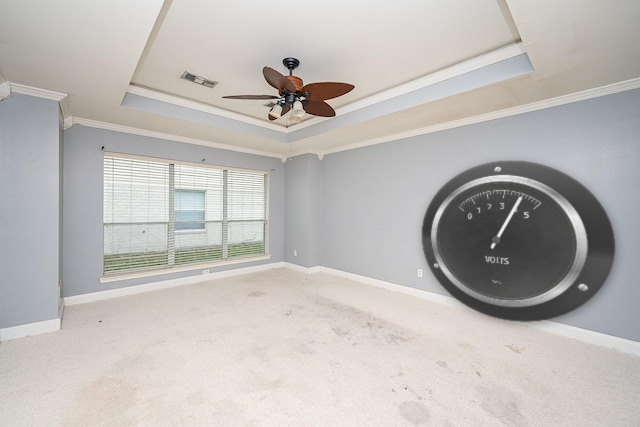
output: 4 V
